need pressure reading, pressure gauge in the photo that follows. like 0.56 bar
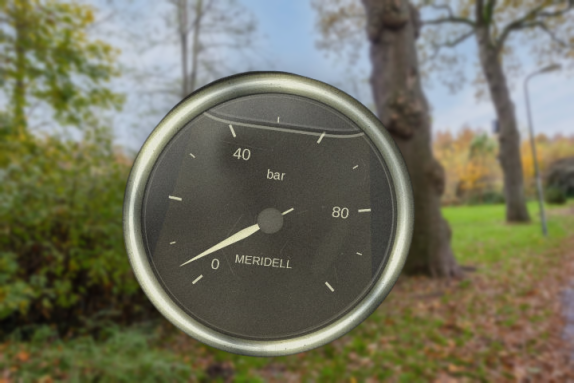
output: 5 bar
